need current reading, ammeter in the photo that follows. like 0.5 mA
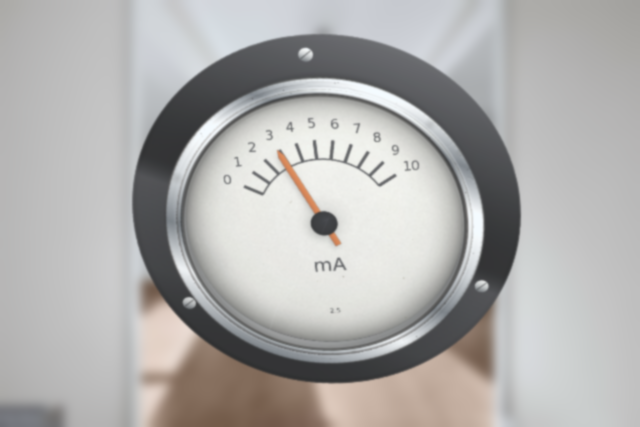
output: 3 mA
